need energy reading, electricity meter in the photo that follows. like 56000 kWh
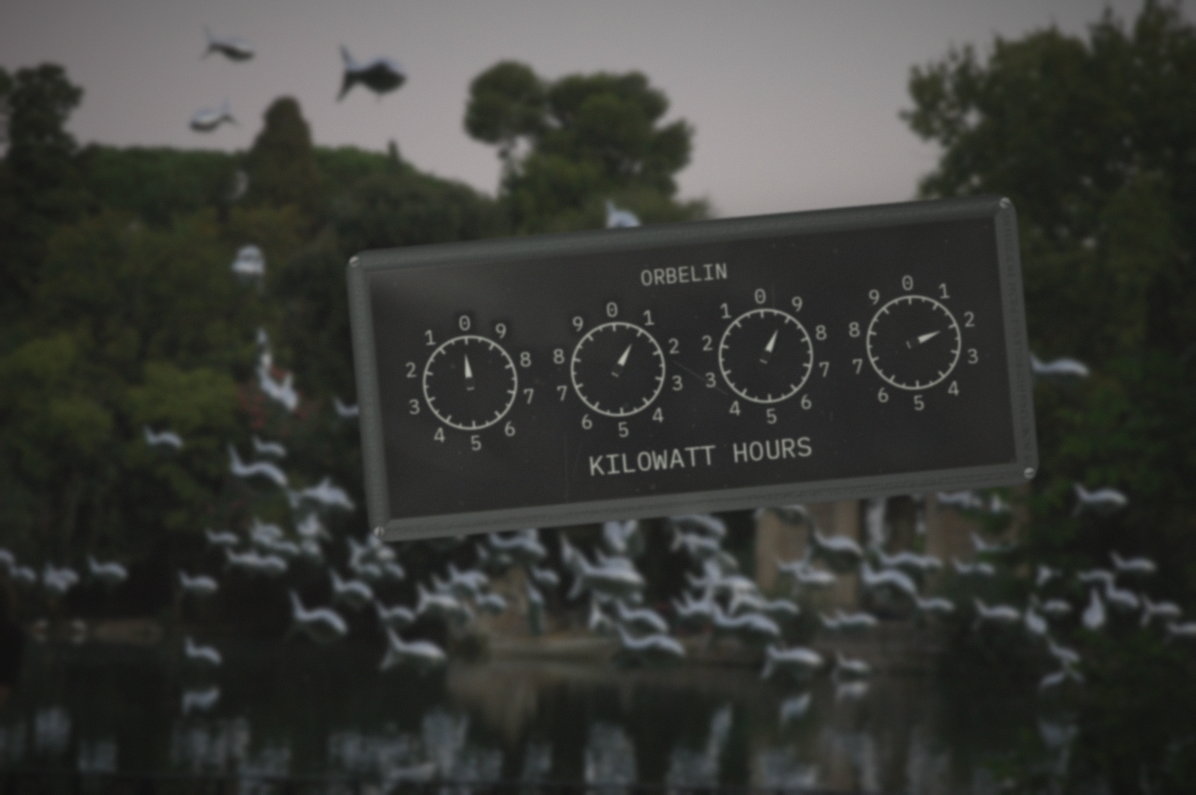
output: 92 kWh
